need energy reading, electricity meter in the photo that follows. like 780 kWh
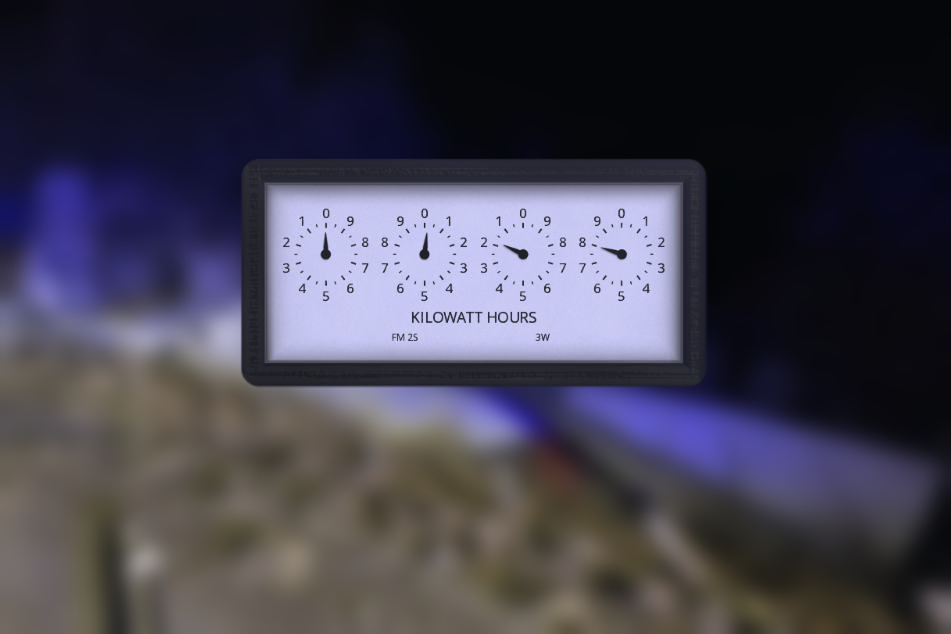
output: 18 kWh
